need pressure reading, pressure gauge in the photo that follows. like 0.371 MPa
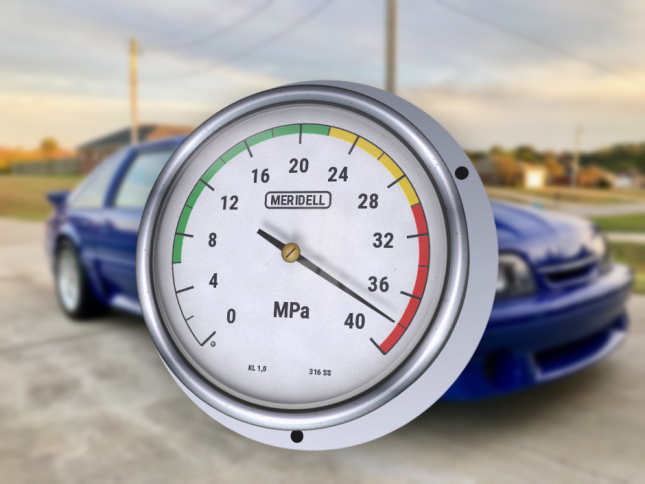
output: 38 MPa
